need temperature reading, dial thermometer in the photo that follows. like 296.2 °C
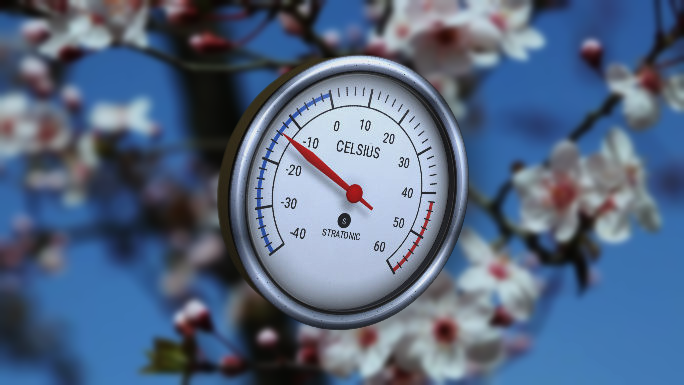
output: -14 °C
